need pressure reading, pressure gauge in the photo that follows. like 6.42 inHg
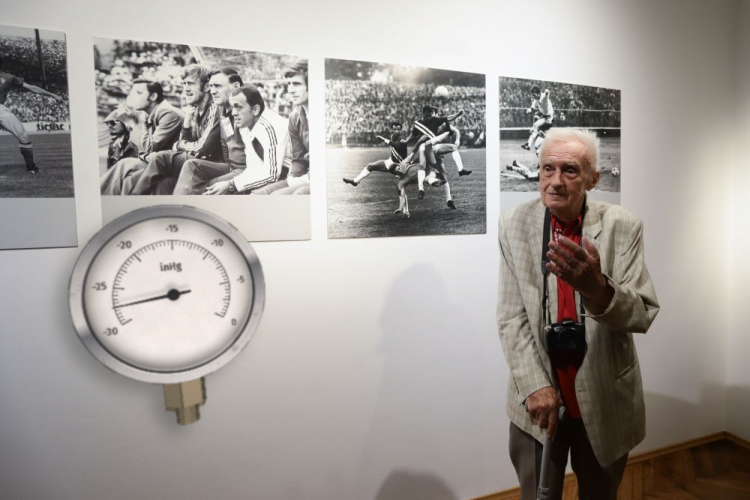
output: -27.5 inHg
